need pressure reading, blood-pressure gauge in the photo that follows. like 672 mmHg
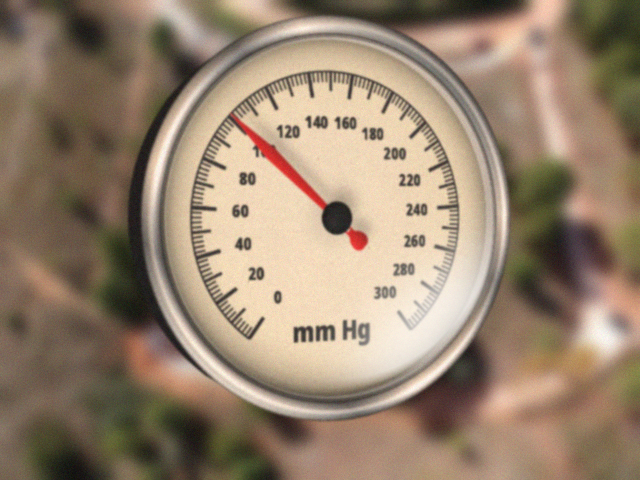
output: 100 mmHg
